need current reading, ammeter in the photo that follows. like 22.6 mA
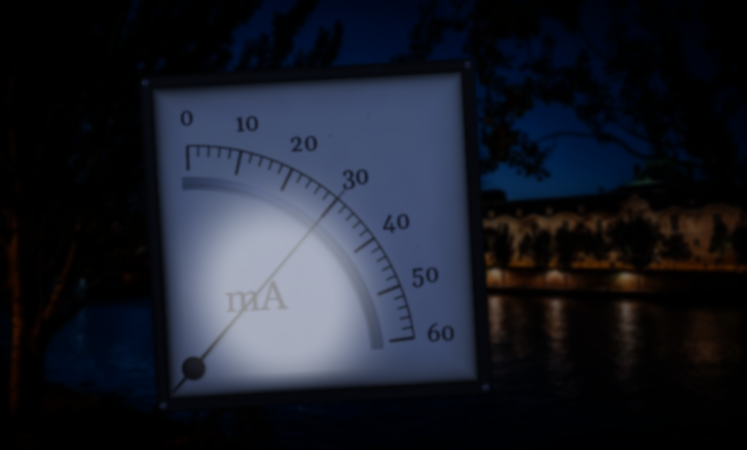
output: 30 mA
